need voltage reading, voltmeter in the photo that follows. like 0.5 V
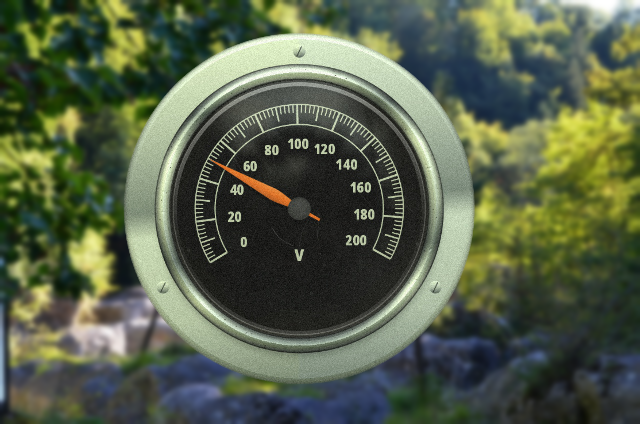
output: 50 V
